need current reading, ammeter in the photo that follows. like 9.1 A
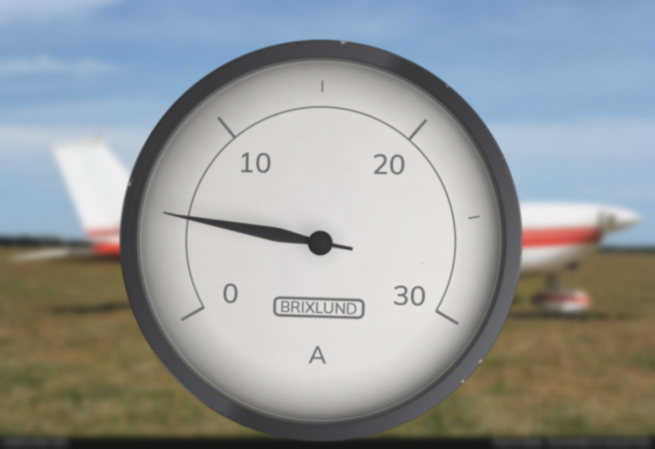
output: 5 A
